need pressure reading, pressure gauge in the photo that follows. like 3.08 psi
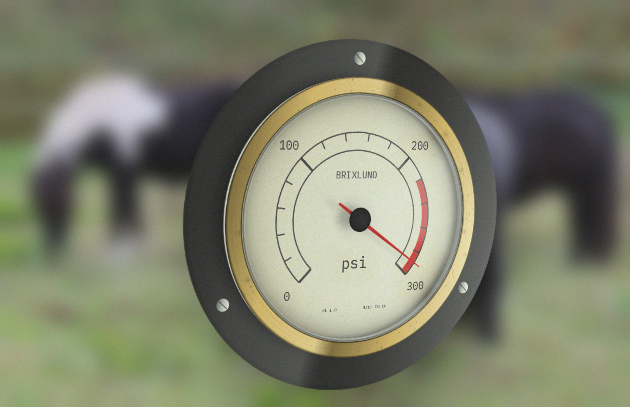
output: 290 psi
